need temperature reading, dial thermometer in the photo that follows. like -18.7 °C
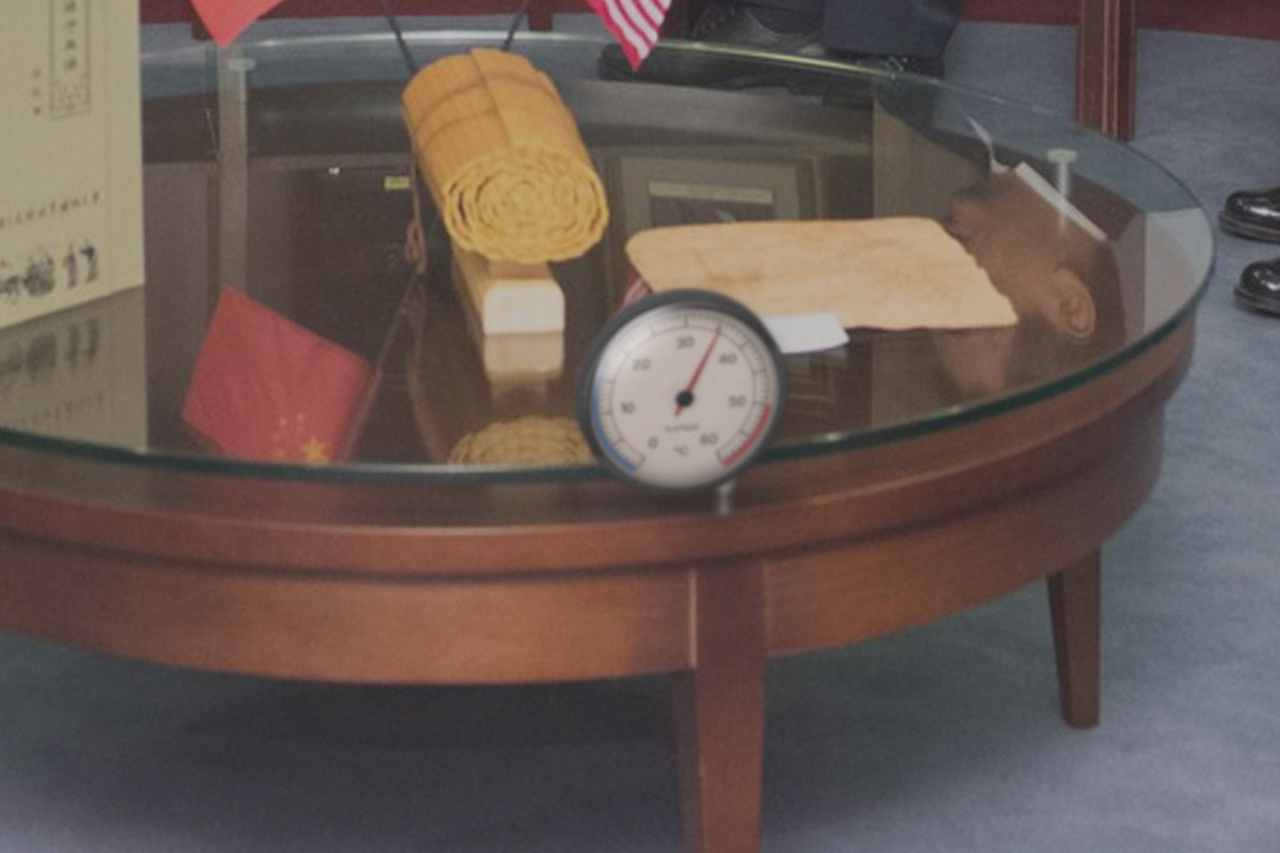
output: 35 °C
